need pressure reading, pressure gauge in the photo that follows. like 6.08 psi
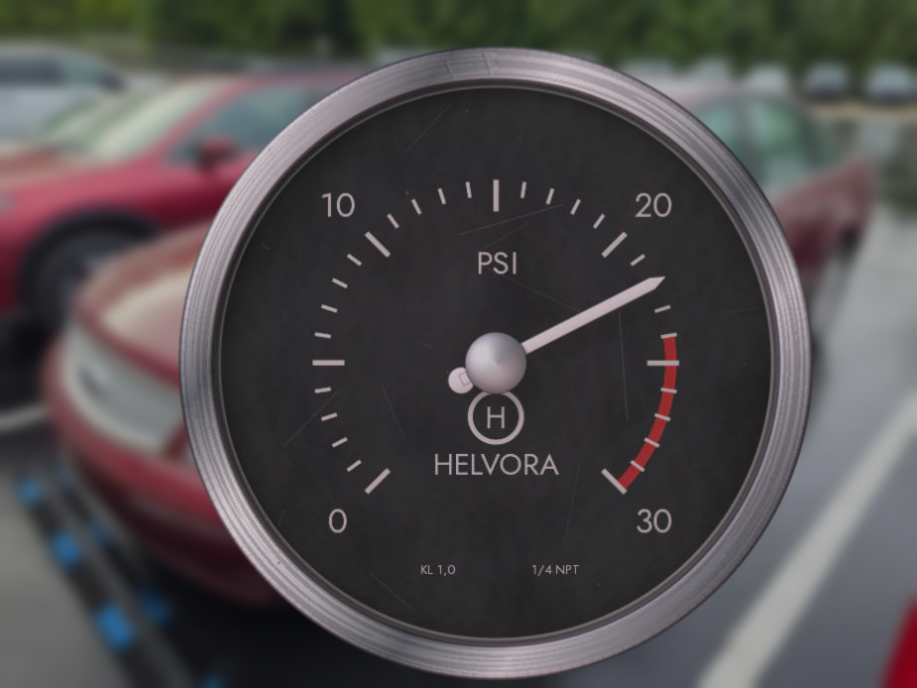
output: 22 psi
